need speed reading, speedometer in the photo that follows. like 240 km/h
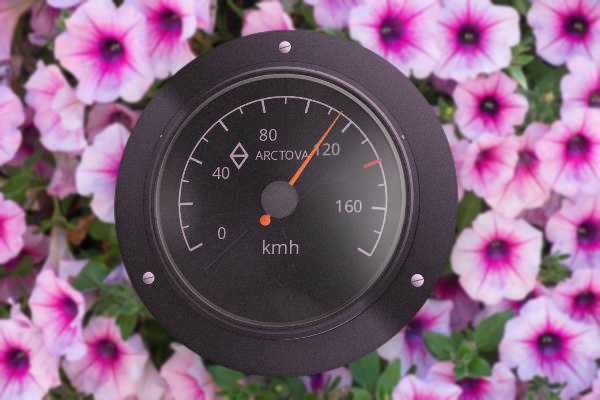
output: 115 km/h
